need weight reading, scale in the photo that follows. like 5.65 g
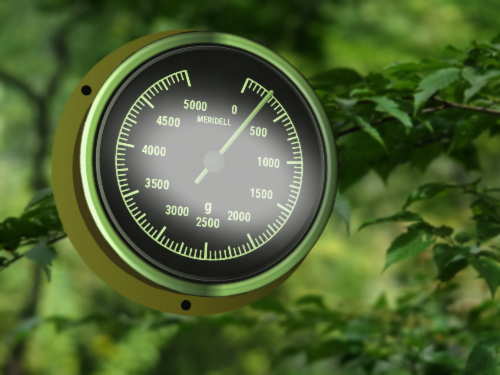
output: 250 g
